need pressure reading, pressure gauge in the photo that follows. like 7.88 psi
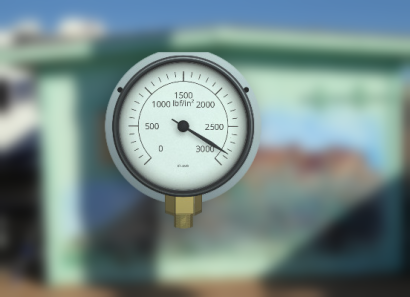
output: 2850 psi
